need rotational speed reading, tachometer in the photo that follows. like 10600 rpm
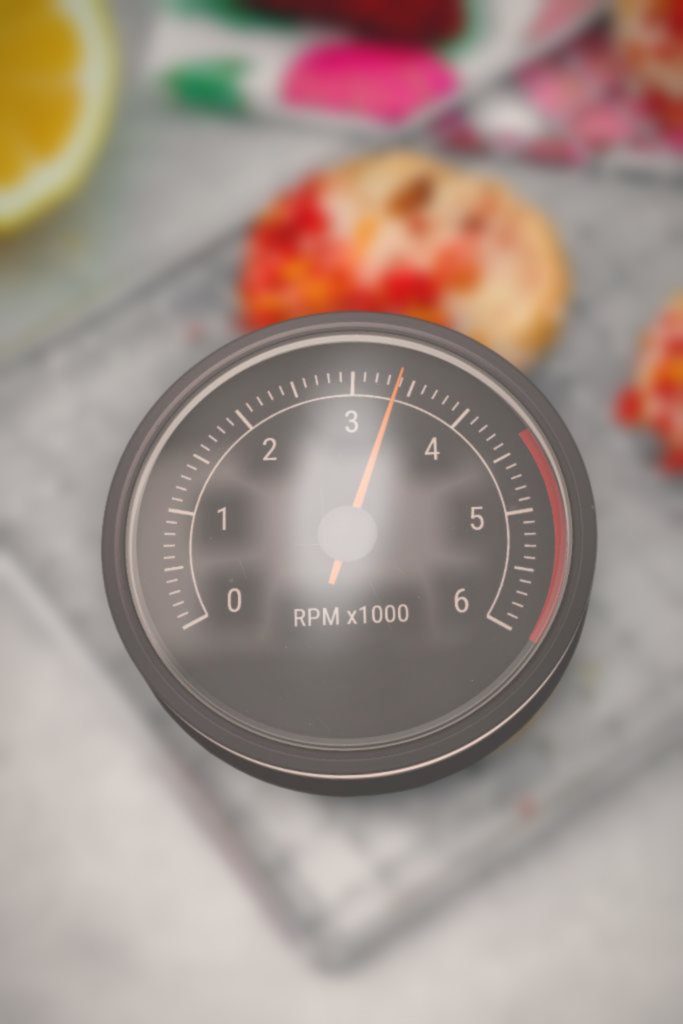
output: 3400 rpm
